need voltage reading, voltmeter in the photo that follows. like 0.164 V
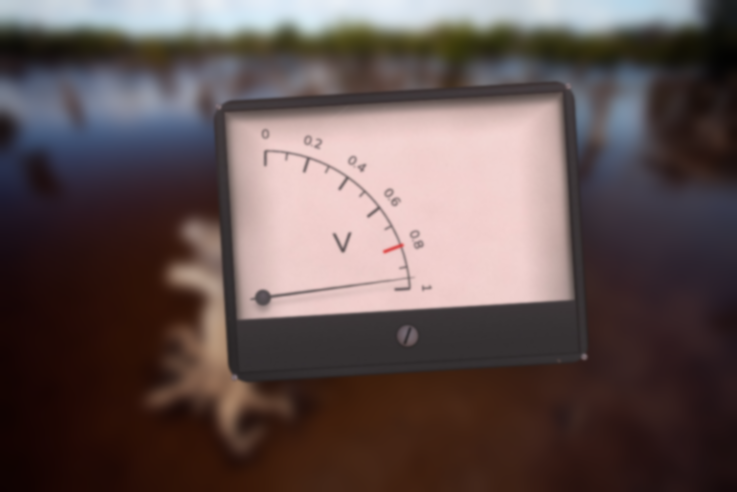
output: 0.95 V
